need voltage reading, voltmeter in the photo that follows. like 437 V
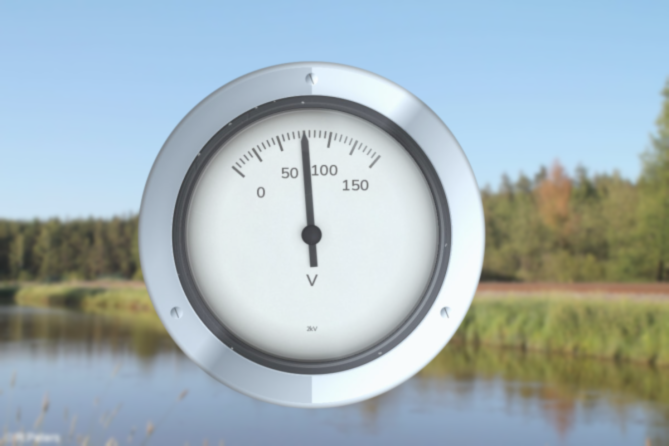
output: 75 V
